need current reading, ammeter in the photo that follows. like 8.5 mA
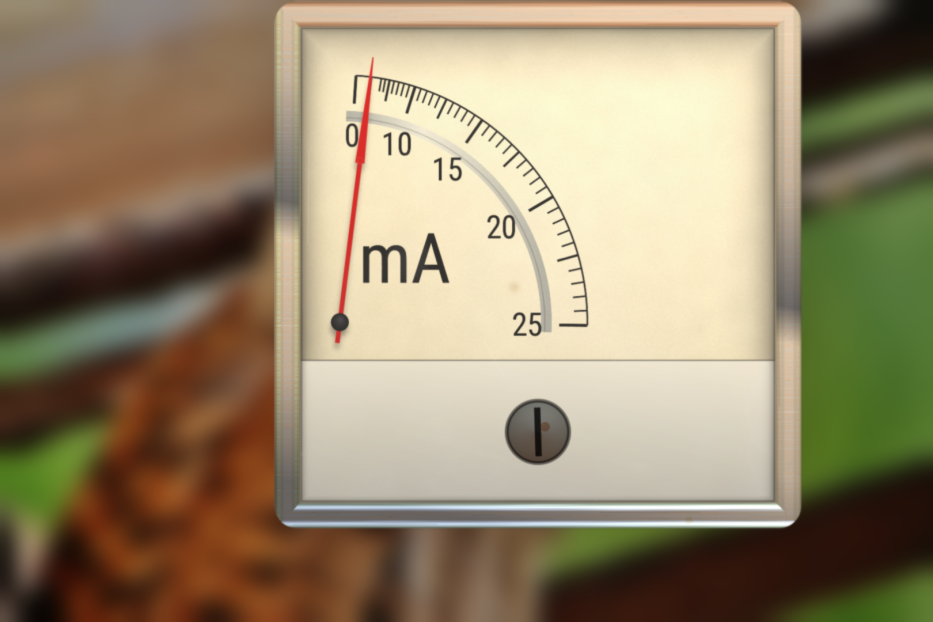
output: 5 mA
